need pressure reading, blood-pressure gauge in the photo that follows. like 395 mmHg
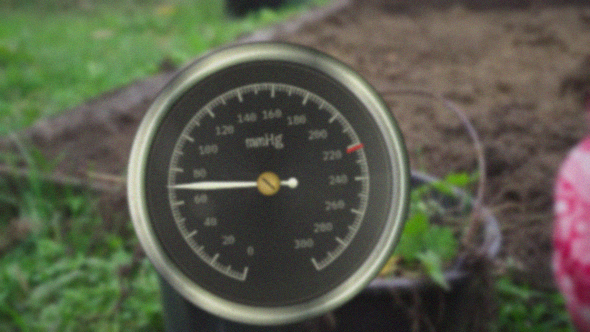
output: 70 mmHg
